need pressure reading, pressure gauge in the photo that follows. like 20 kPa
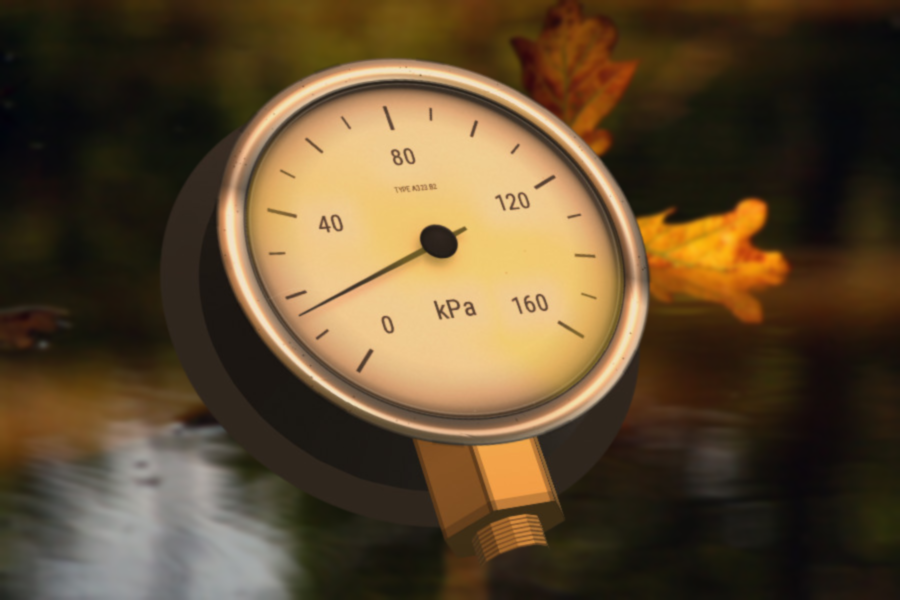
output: 15 kPa
